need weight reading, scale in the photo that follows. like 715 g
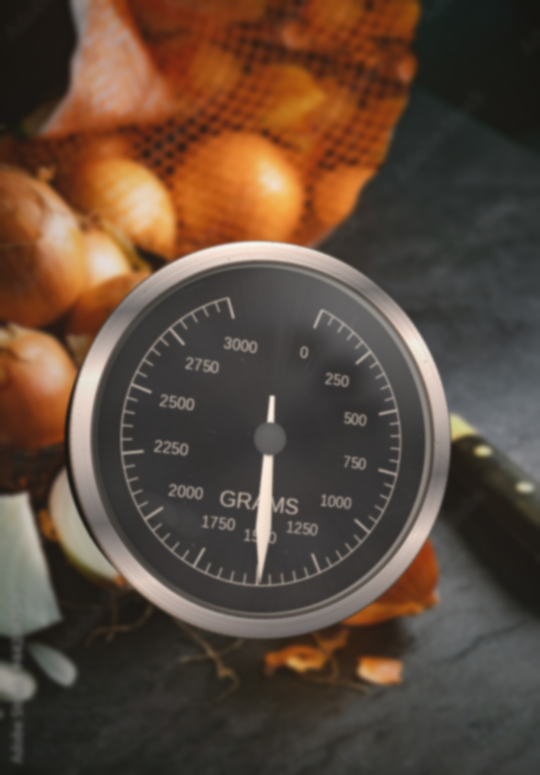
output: 1500 g
